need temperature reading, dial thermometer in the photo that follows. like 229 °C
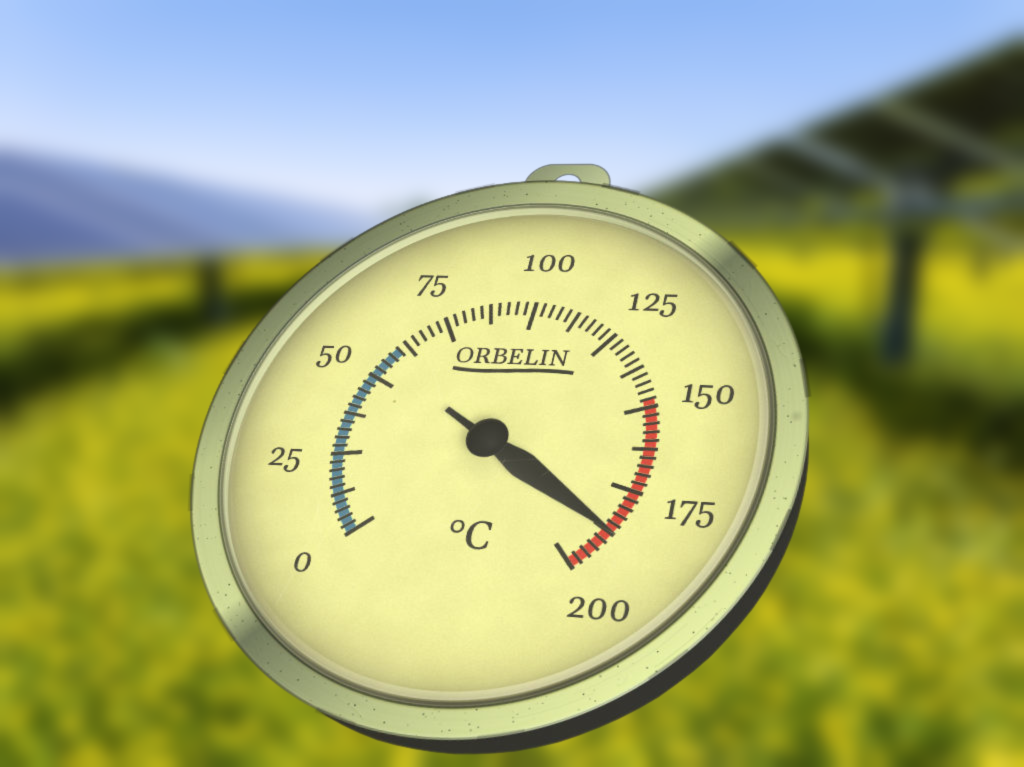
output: 187.5 °C
